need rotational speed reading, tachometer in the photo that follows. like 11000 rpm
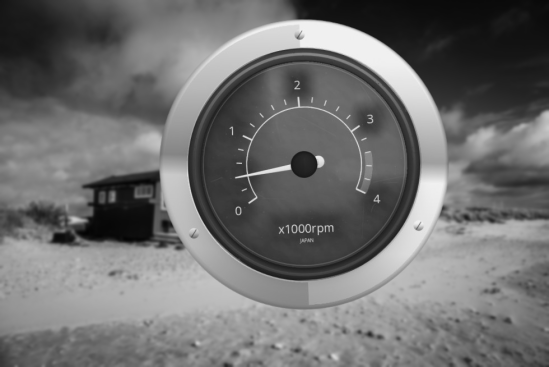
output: 400 rpm
